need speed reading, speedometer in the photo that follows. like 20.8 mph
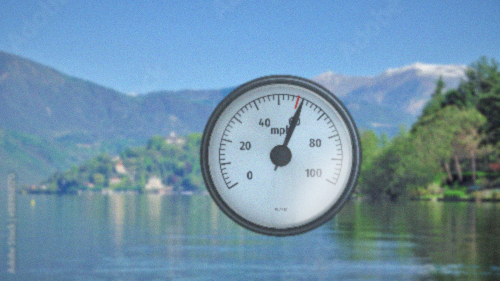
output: 60 mph
